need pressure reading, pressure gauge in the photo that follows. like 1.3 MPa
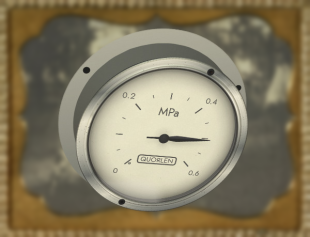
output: 0.5 MPa
